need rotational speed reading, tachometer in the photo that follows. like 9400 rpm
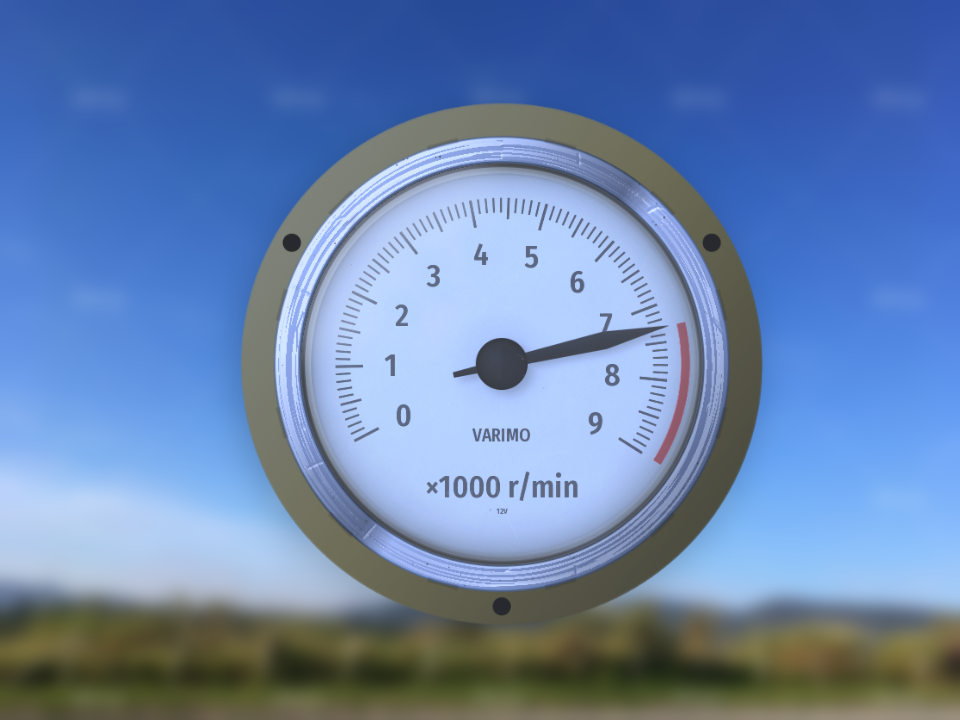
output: 7300 rpm
